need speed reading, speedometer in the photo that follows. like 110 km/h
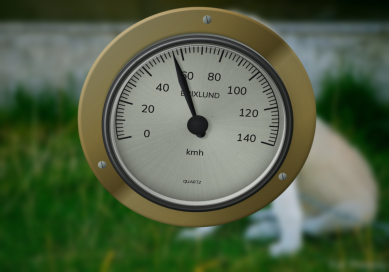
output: 56 km/h
